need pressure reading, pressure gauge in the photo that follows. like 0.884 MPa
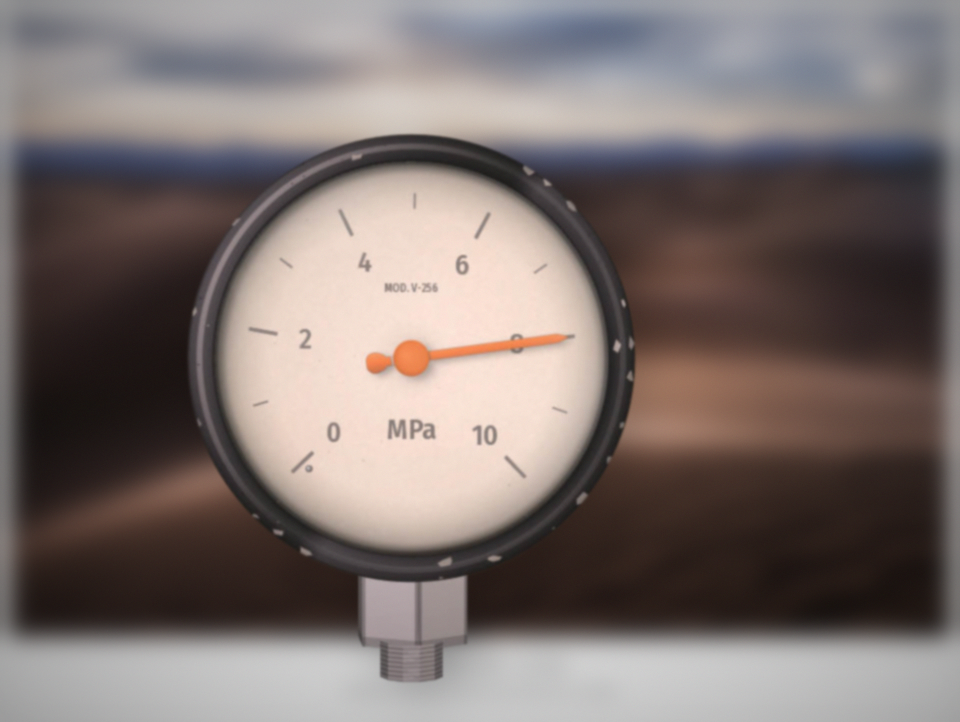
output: 8 MPa
